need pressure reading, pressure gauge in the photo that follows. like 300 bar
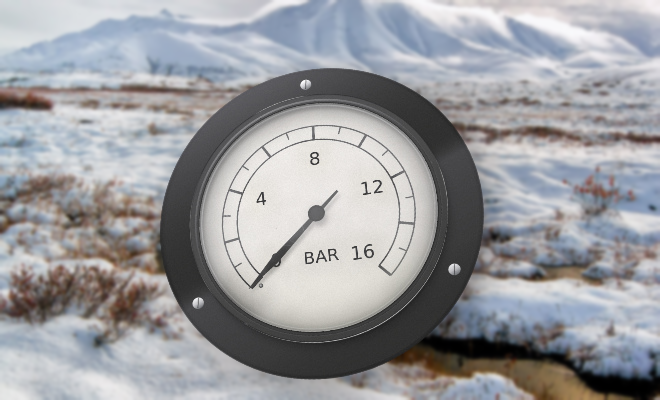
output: 0 bar
